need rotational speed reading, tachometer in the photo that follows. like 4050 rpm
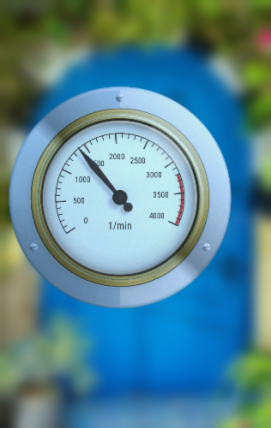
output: 1400 rpm
